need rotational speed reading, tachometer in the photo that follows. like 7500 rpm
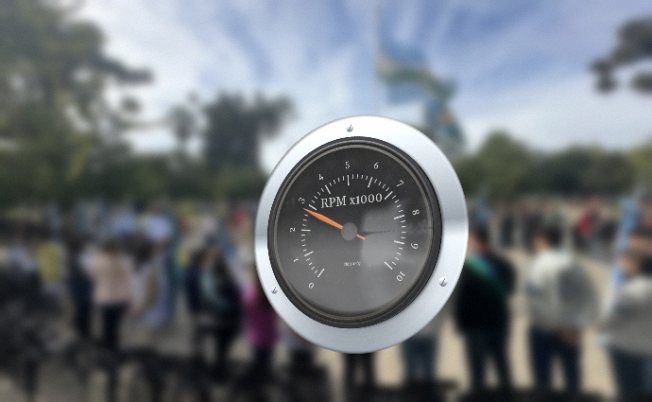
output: 2800 rpm
